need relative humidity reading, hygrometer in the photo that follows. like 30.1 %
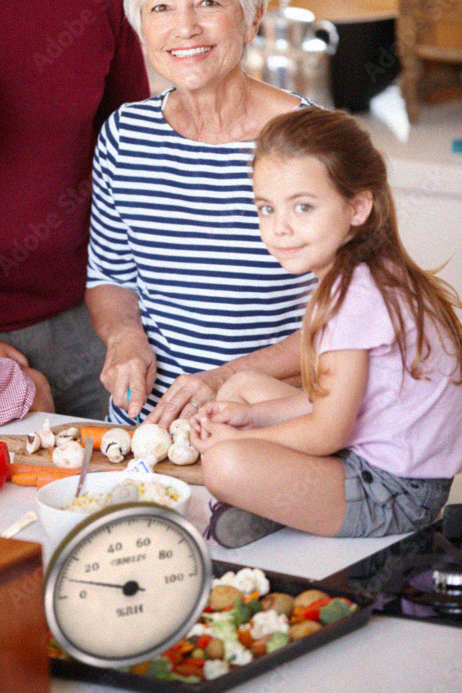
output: 10 %
